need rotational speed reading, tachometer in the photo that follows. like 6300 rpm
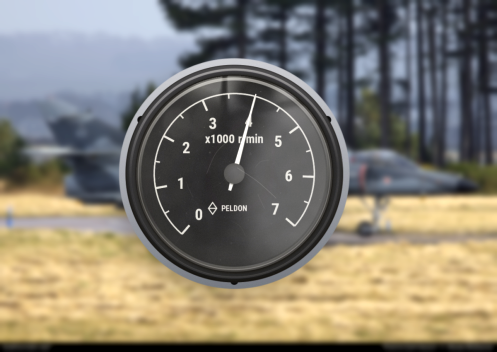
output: 4000 rpm
